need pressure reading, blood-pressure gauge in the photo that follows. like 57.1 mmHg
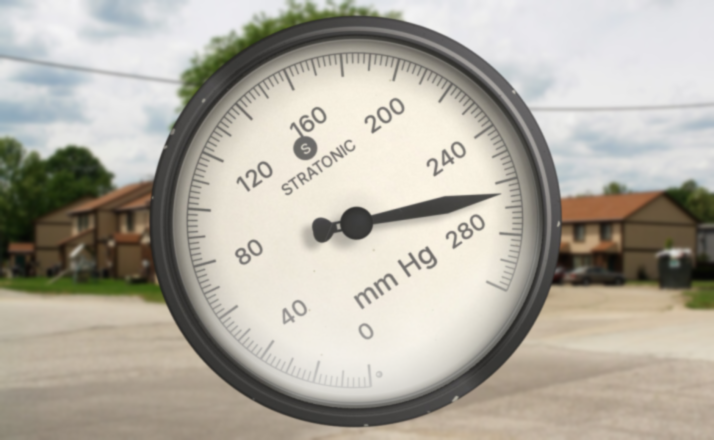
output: 264 mmHg
